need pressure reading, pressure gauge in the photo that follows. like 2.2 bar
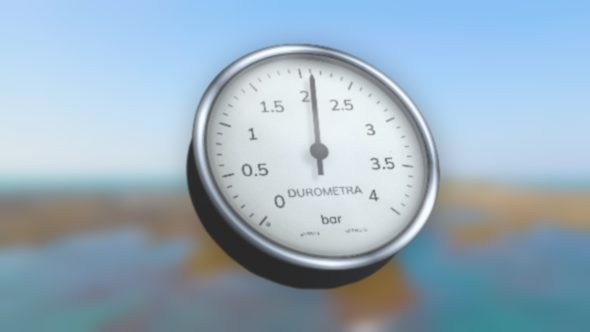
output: 2.1 bar
